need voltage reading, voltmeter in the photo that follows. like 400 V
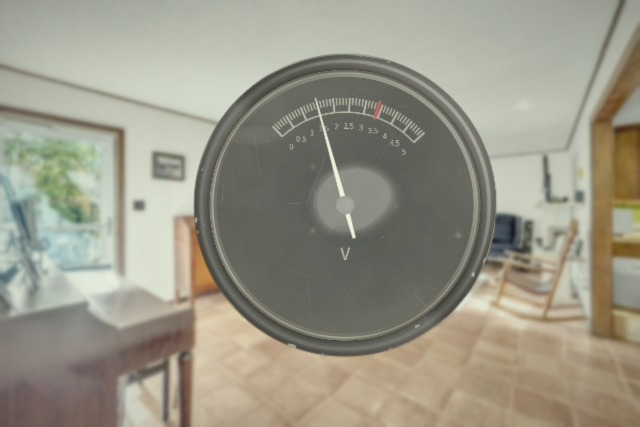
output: 1.5 V
